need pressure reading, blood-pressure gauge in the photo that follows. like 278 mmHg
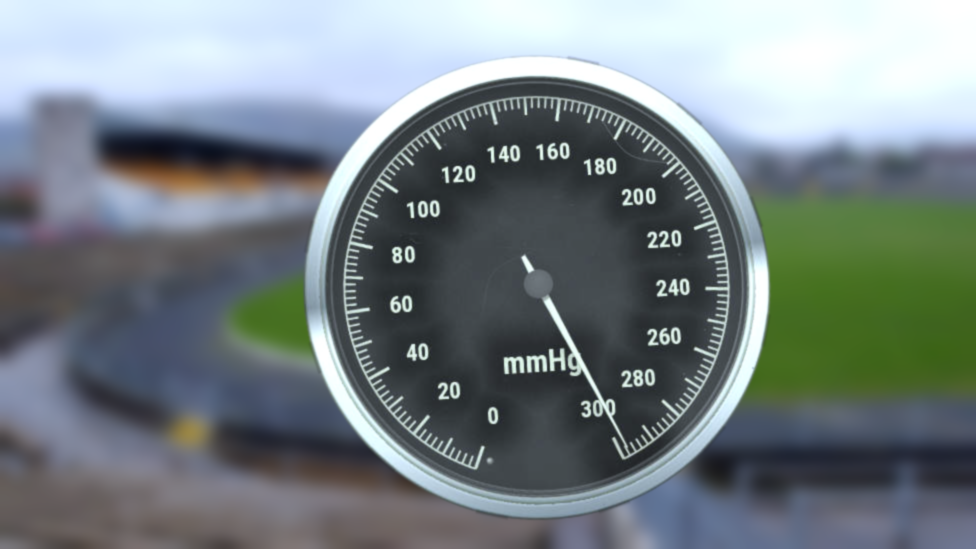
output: 298 mmHg
